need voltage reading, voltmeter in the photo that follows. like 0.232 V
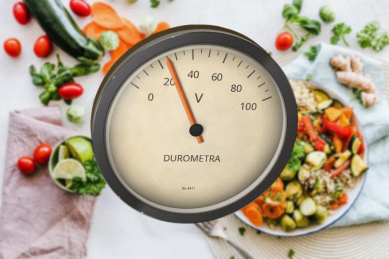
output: 25 V
